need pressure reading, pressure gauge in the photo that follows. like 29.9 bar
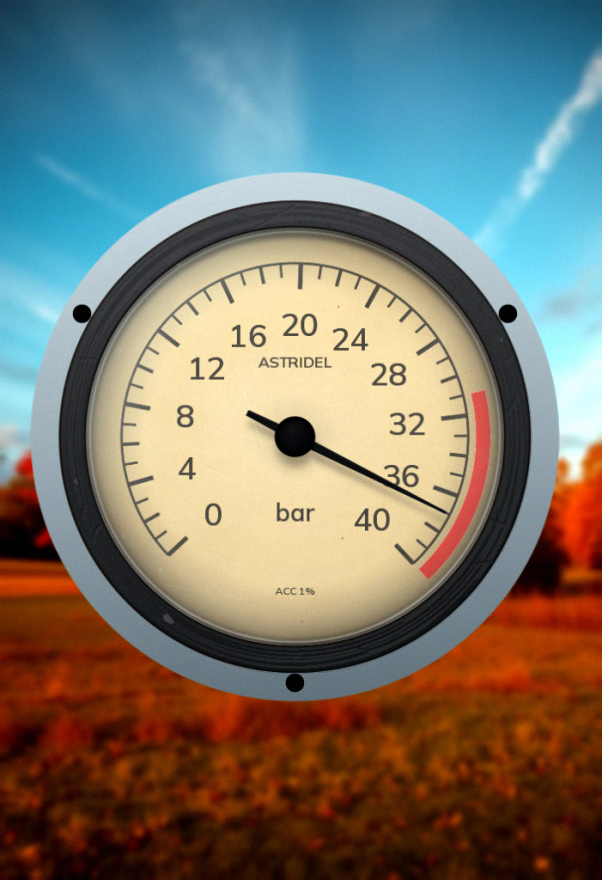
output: 37 bar
